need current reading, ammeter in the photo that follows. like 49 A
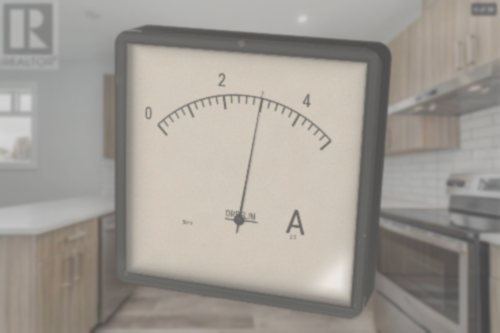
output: 3 A
